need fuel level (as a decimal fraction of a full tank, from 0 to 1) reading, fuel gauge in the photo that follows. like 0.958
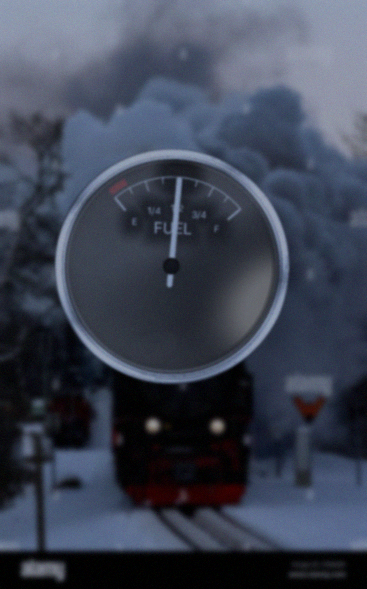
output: 0.5
